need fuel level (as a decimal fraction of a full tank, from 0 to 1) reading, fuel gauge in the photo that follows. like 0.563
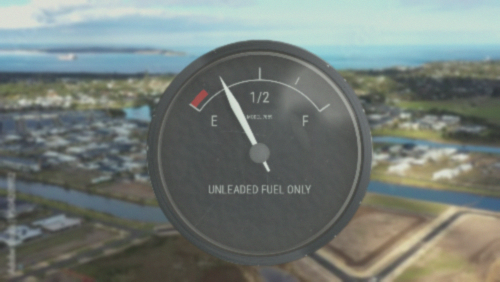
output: 0.25
